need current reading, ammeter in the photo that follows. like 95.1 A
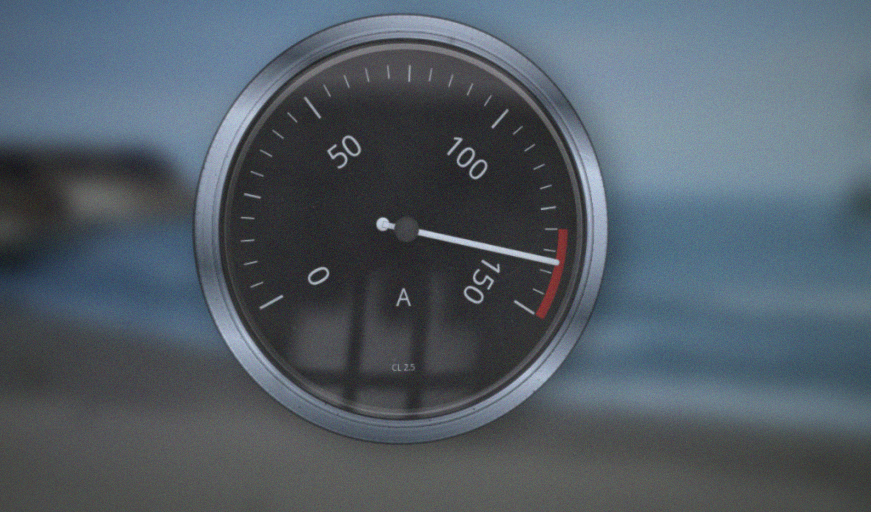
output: 137.5 A
